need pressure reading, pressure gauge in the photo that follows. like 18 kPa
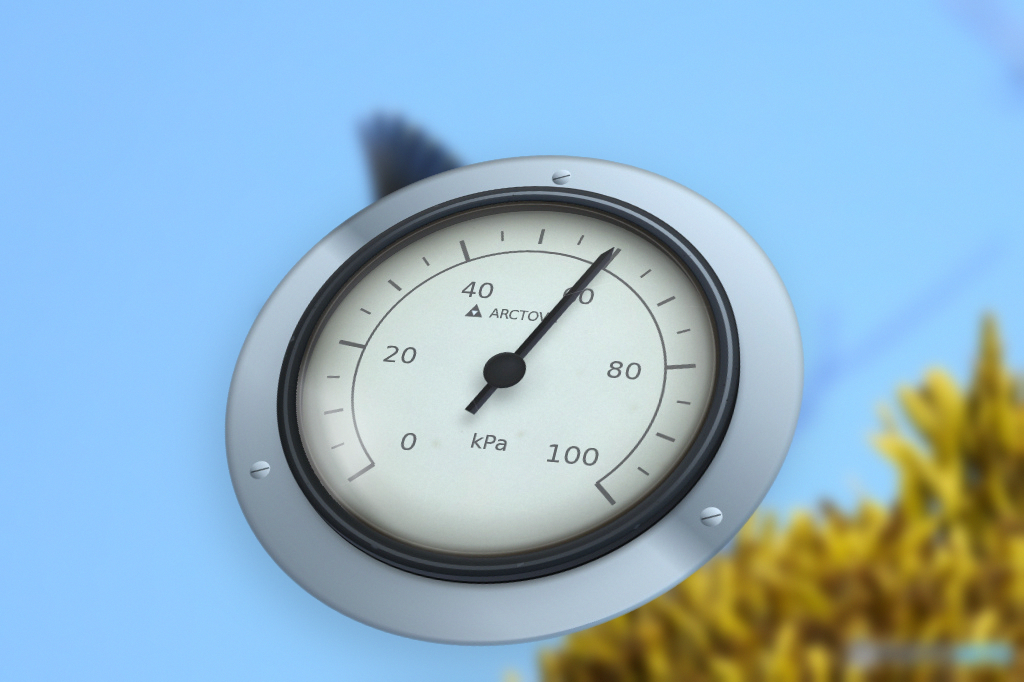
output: 60 kPa
